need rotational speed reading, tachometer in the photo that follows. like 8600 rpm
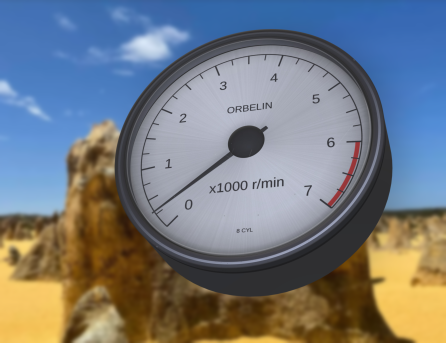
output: 250 rpm
